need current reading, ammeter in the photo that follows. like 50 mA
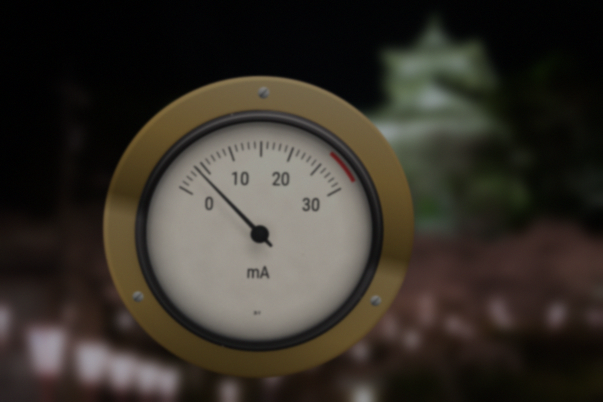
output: 4 mA
